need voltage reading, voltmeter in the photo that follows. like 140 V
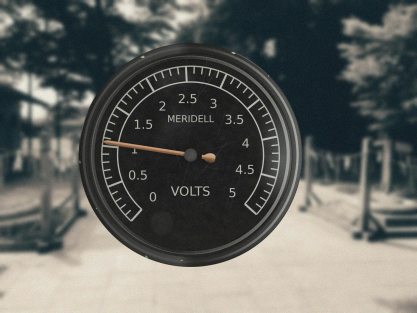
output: 1.05 V
